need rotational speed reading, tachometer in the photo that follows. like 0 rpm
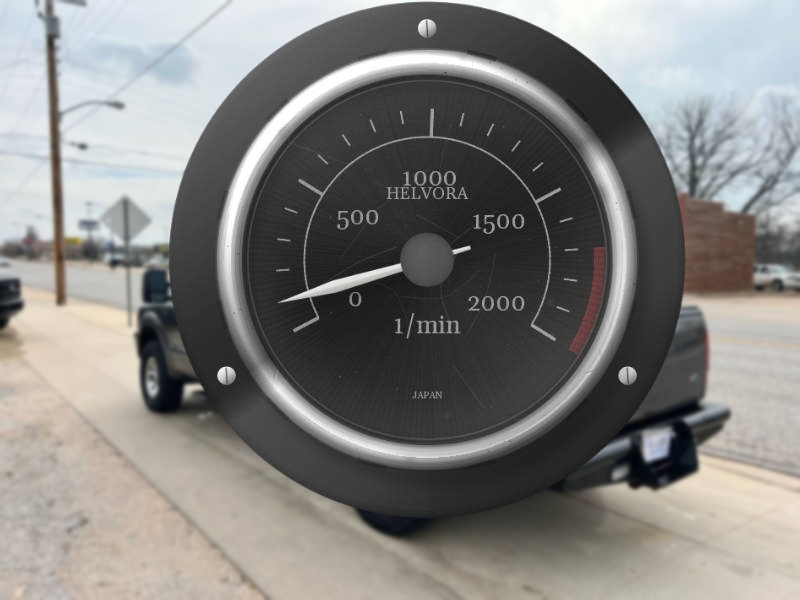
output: 100 rpm
